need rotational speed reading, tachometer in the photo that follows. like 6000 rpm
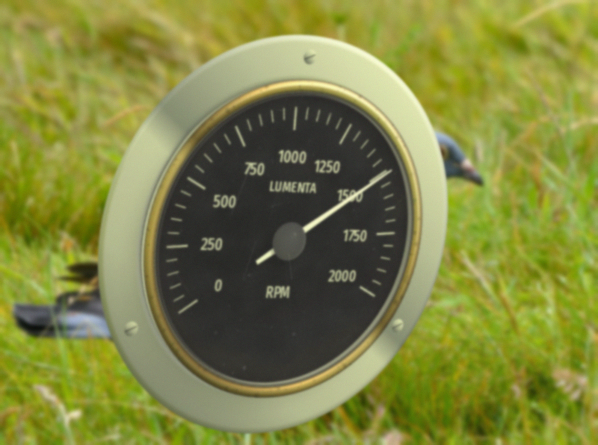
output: 1500 rpm
